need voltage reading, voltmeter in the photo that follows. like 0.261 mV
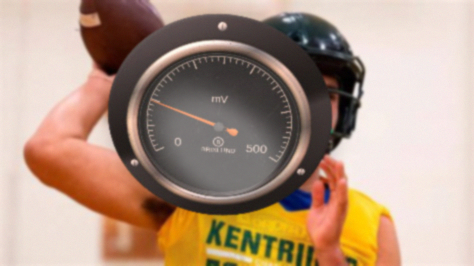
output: 100 mV
